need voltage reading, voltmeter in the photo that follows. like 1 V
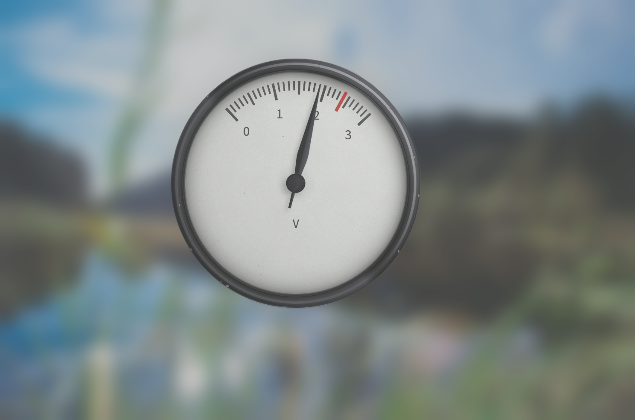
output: 1.9 V
